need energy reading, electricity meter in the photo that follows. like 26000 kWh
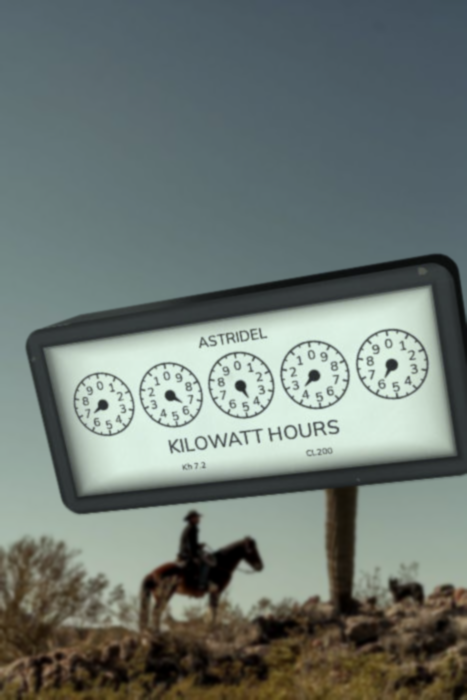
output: 66436 kWh
